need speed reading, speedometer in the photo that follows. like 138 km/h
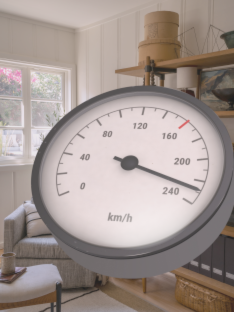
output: 230 km/h
